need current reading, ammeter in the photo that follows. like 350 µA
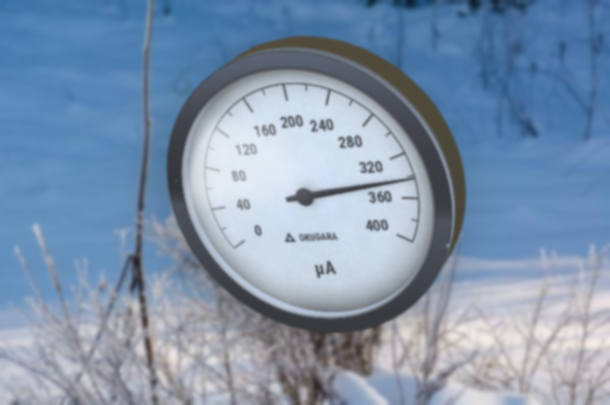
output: 340 µA
